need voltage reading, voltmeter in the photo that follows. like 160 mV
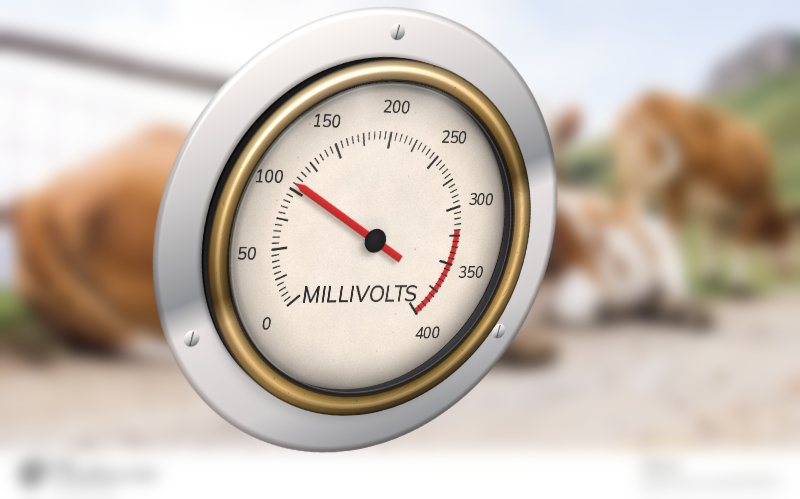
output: 105 mV
